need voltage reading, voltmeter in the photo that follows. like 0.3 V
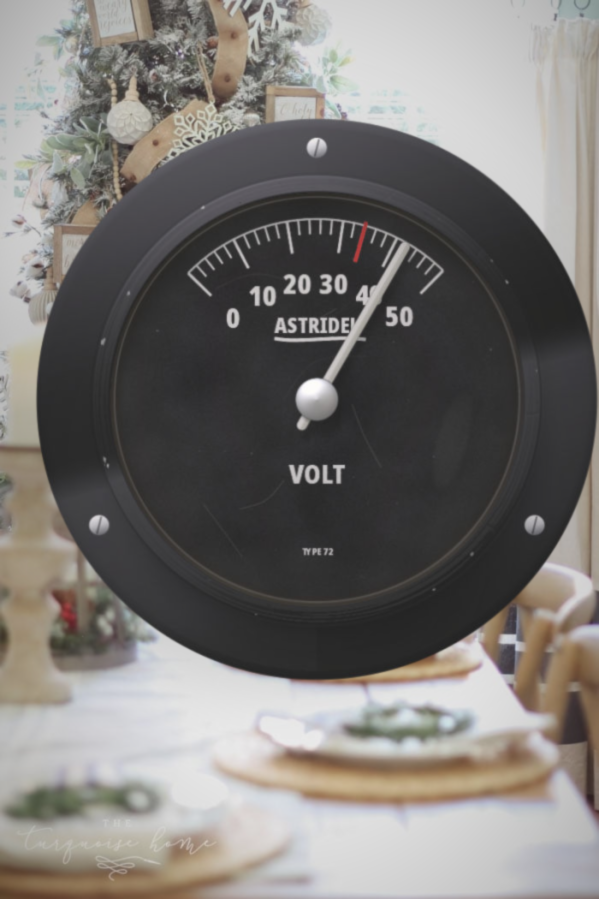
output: 42 V
